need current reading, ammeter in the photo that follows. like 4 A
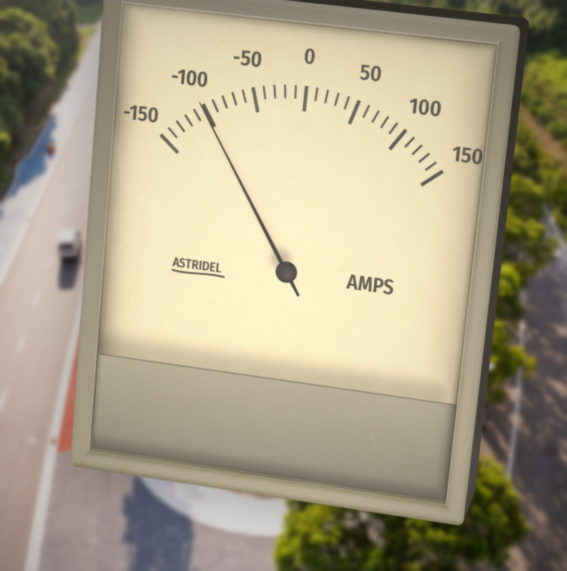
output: -100 A
